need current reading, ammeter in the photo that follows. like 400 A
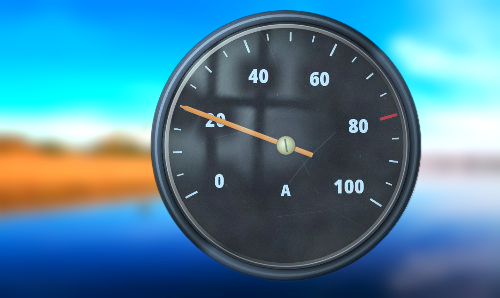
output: 20 A
